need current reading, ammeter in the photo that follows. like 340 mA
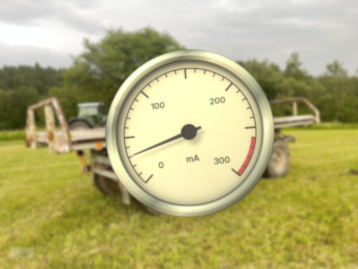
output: 30 mA
